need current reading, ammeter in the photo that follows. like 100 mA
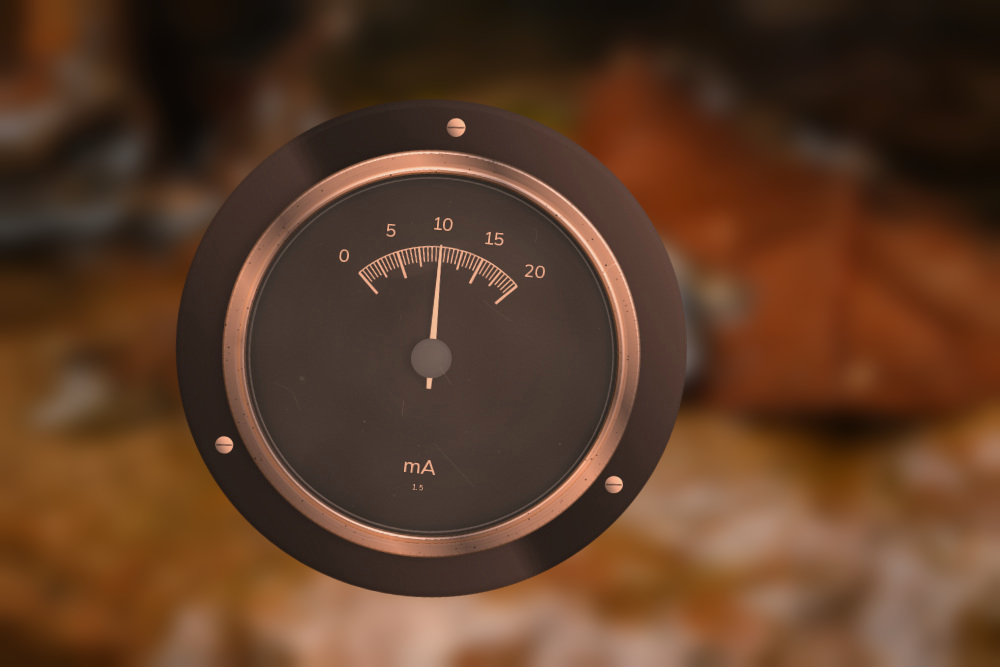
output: 10 mA
